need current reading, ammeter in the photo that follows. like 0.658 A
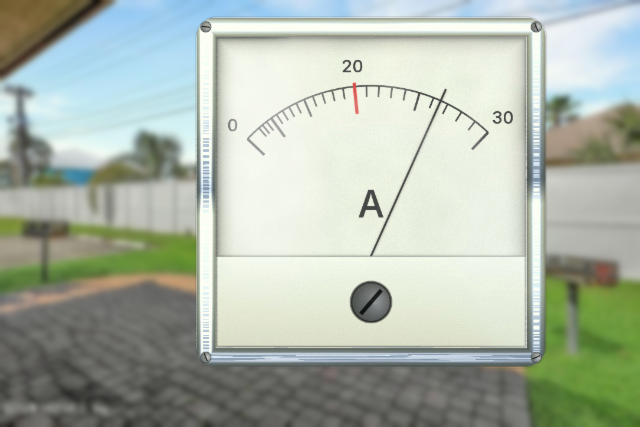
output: 26.5 A
